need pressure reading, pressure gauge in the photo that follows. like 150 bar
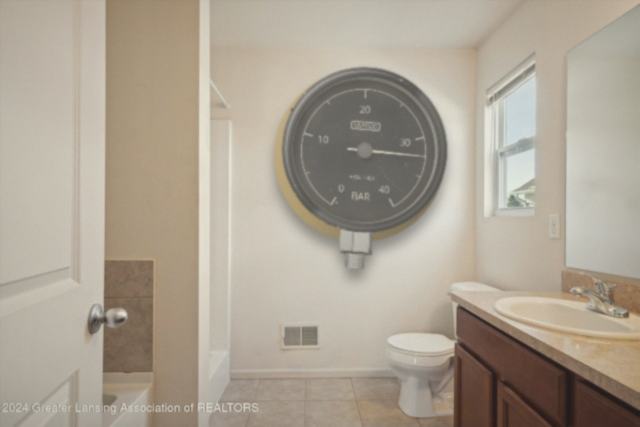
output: 32.5 bar
